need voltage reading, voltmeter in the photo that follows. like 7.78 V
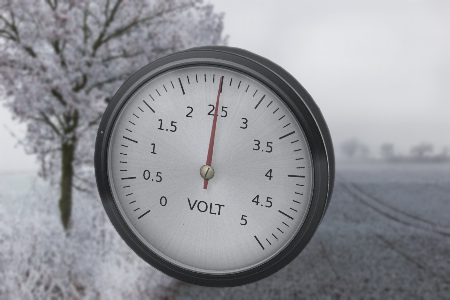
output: 2.5 V
